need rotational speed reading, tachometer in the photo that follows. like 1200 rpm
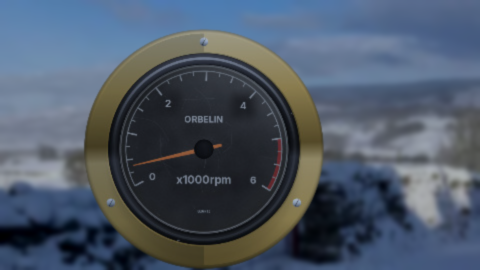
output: 375 rpm
